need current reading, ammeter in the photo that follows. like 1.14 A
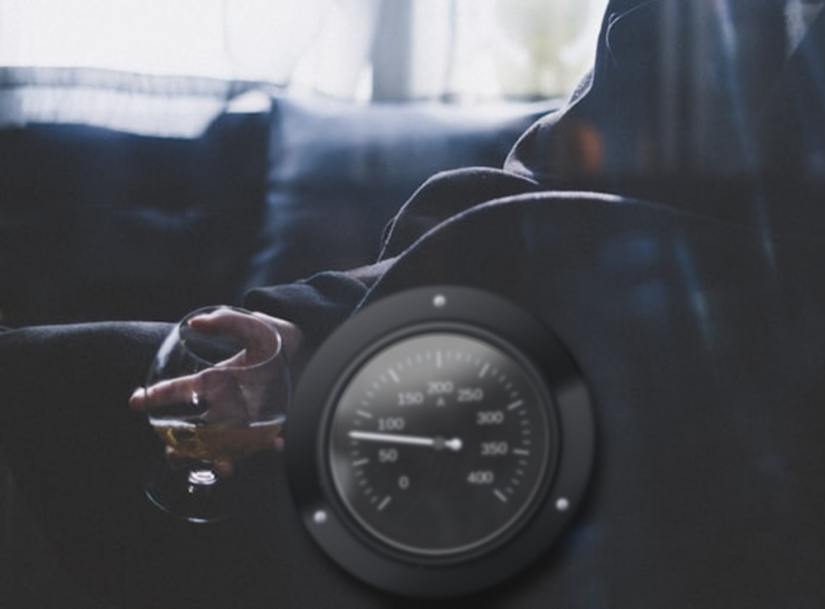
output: 80 A
